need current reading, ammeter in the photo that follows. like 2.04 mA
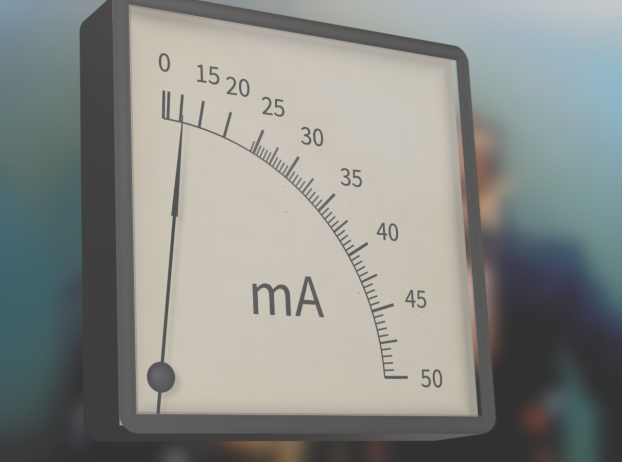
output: 10 mA
